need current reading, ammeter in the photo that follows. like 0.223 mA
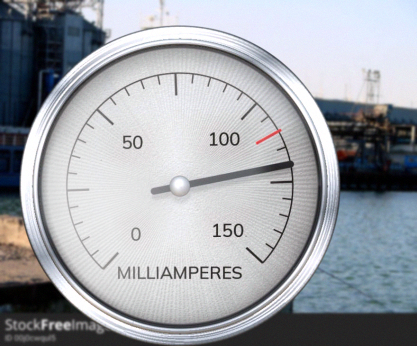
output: 120 mA
